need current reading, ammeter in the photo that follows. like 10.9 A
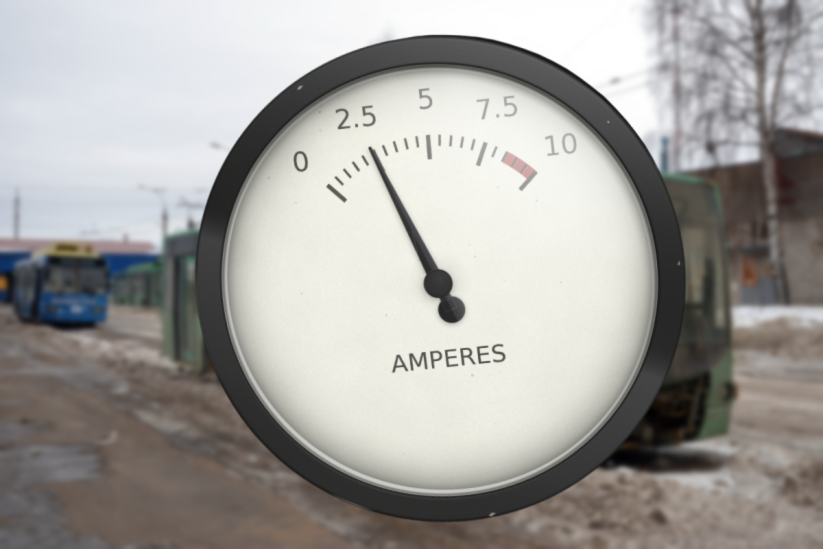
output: 2.5 A
